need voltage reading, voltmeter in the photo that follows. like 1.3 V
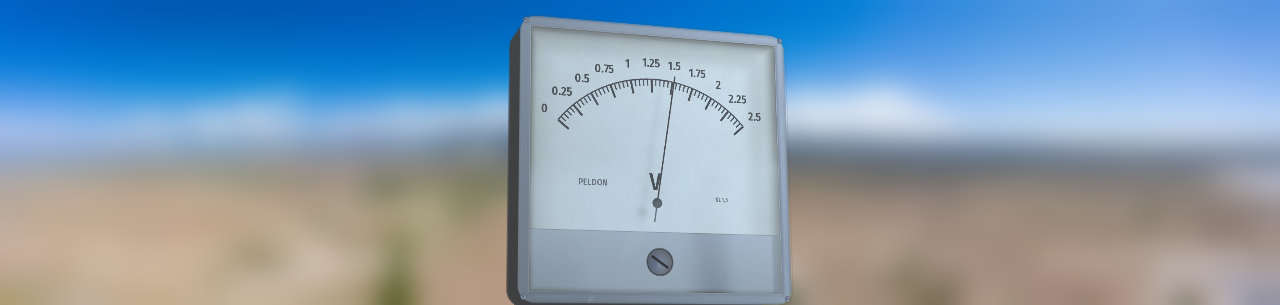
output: 1.5 V
